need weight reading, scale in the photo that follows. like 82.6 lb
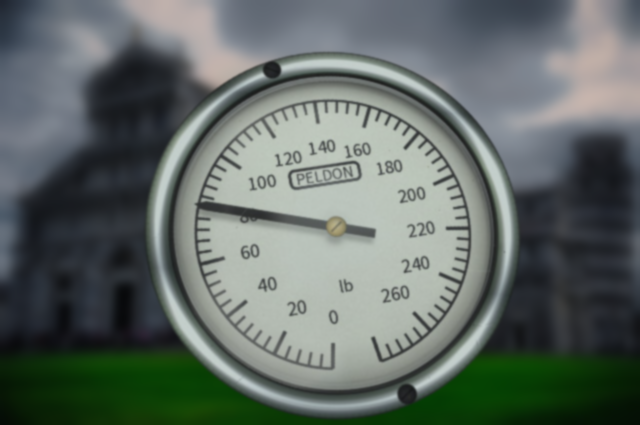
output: 80 lb
